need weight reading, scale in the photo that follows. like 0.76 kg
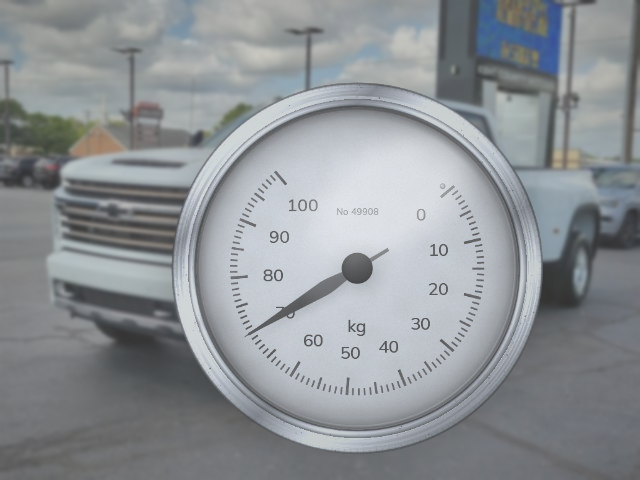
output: 70 kg
